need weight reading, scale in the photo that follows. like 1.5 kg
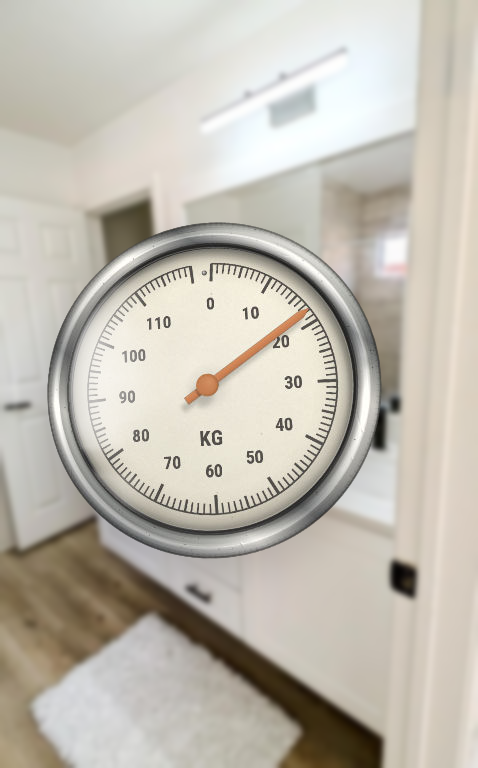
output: 18 kg
